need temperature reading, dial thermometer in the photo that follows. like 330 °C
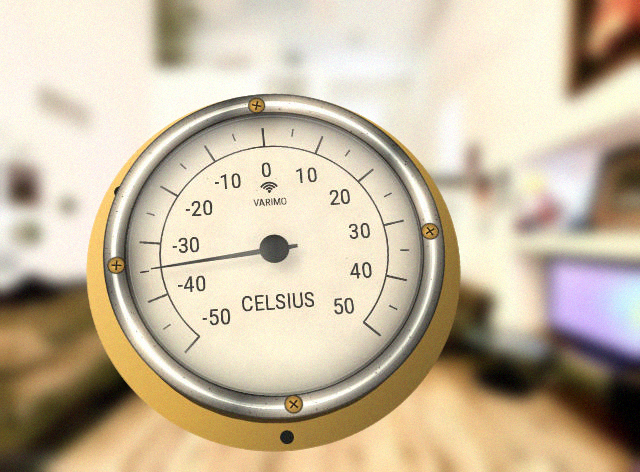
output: -35 °C
